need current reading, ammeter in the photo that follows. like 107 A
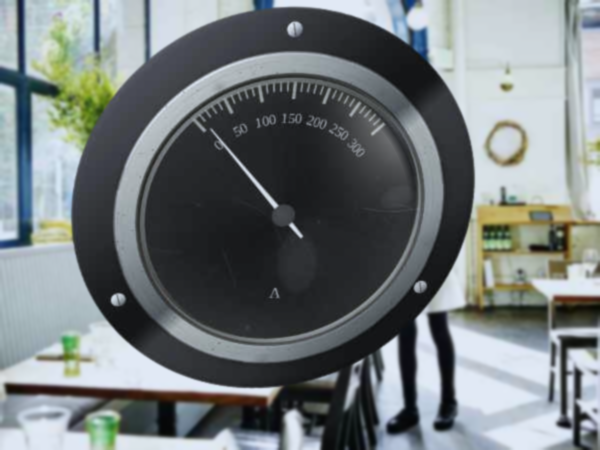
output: 10 A
